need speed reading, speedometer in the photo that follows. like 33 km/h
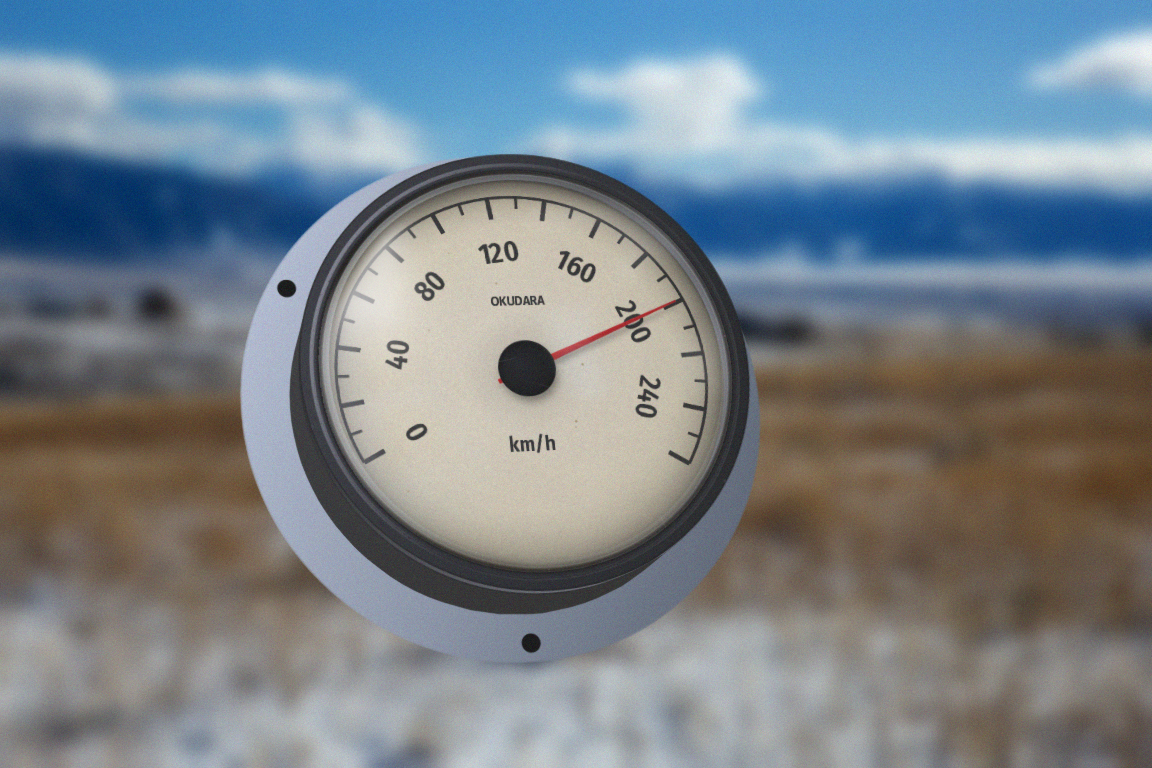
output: 200 km/h
